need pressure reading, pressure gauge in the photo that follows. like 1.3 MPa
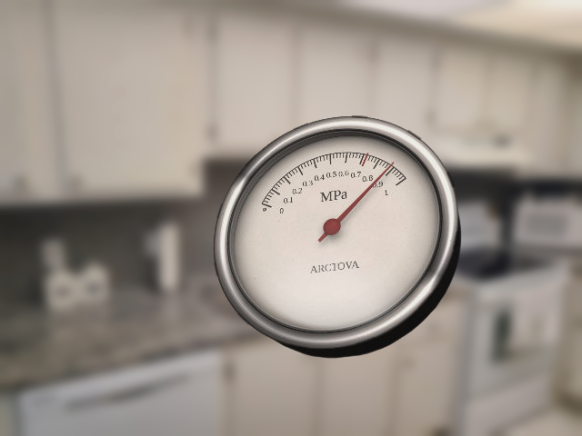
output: 0.9 MPa
